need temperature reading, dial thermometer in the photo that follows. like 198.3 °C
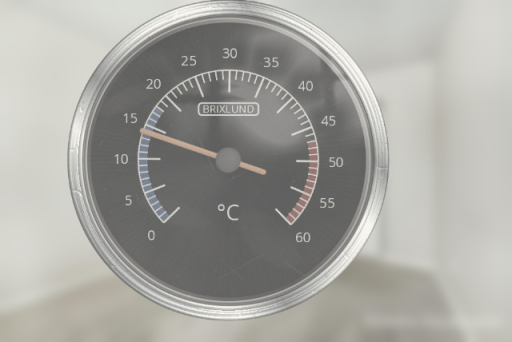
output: 14 °C
